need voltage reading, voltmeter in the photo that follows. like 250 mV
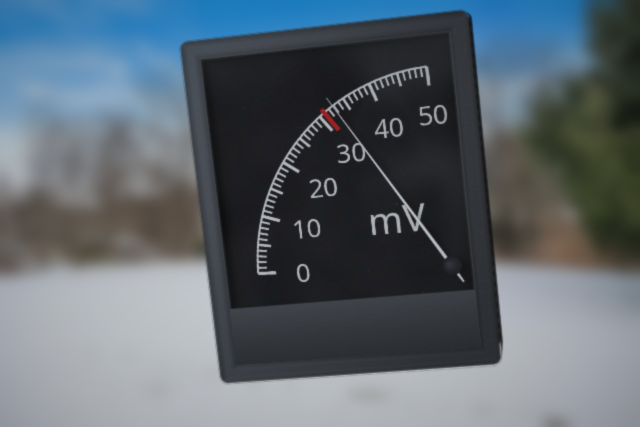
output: 33 mV
